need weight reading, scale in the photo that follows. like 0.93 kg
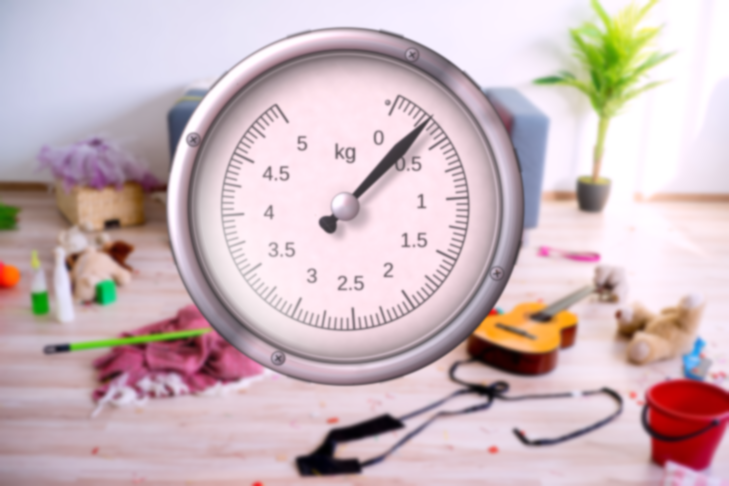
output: 0.3 kg
